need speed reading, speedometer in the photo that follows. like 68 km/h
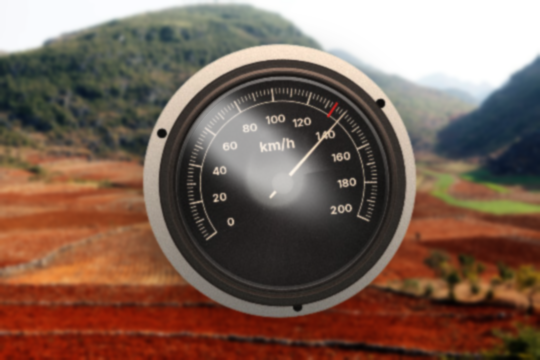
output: 140 km/h
